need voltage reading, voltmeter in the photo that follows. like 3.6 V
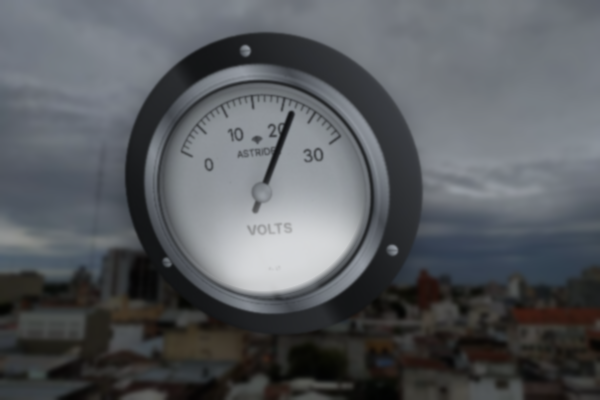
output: 22 V
